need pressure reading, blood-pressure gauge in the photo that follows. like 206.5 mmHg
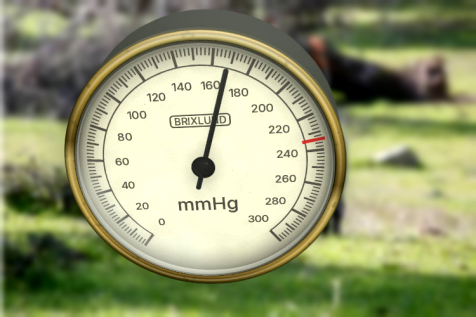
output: 168 mmHg
